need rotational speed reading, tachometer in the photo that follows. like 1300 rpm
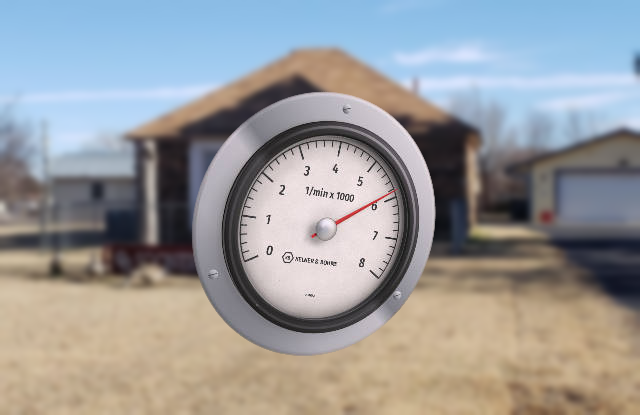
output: 5800 rpm
